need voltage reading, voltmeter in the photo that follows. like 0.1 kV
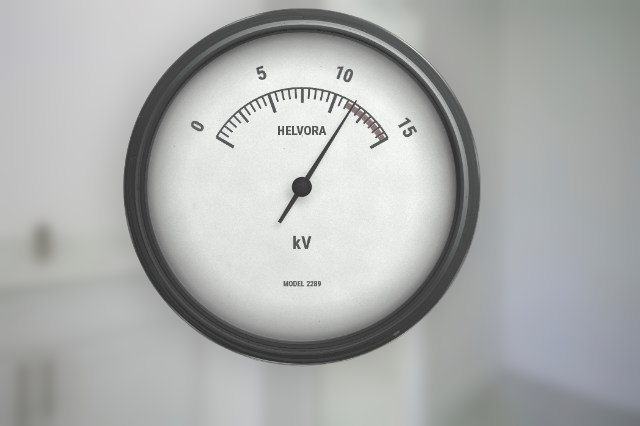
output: 11.5 kV
